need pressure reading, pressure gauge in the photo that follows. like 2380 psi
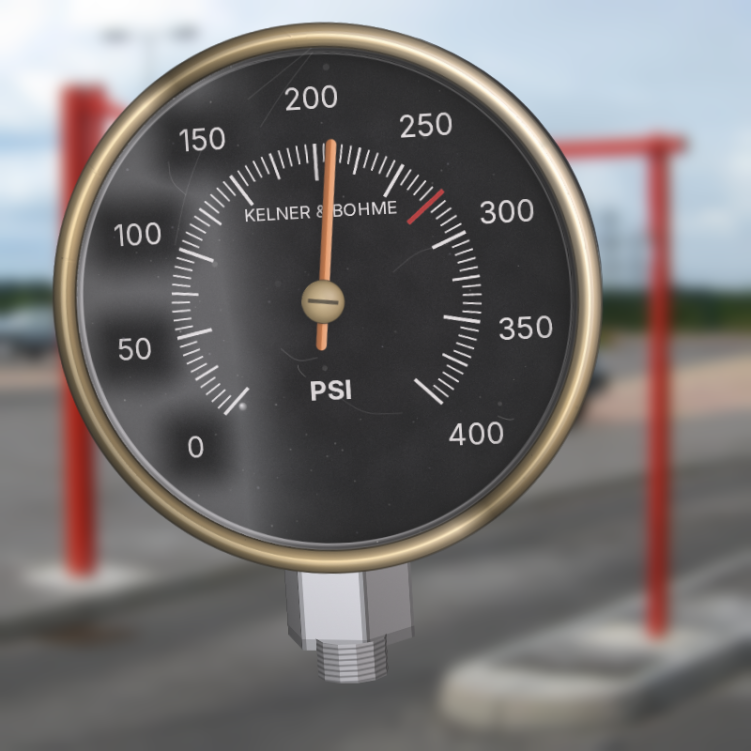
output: 210 psi
